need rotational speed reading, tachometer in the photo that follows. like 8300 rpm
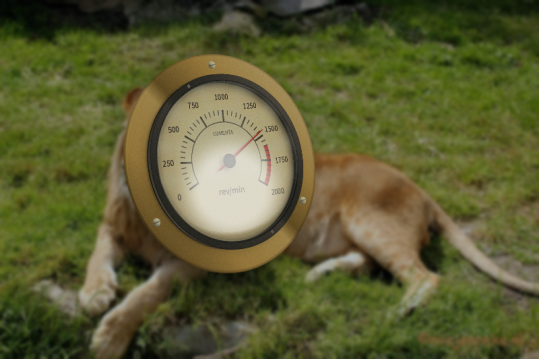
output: 1450 rpm
